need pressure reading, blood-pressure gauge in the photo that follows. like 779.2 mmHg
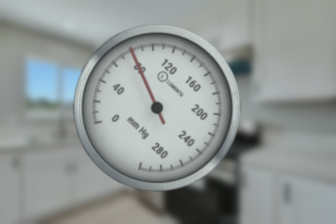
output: 80 mmHg
